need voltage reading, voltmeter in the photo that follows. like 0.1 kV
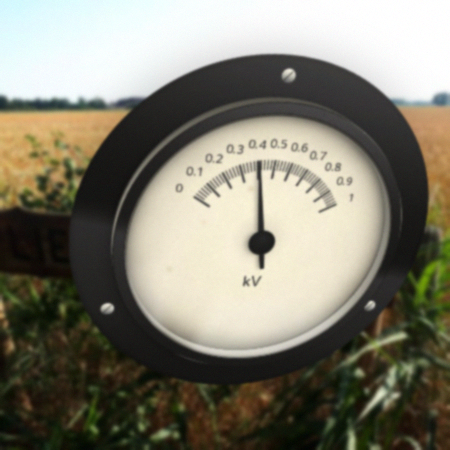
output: 0.4 kV
